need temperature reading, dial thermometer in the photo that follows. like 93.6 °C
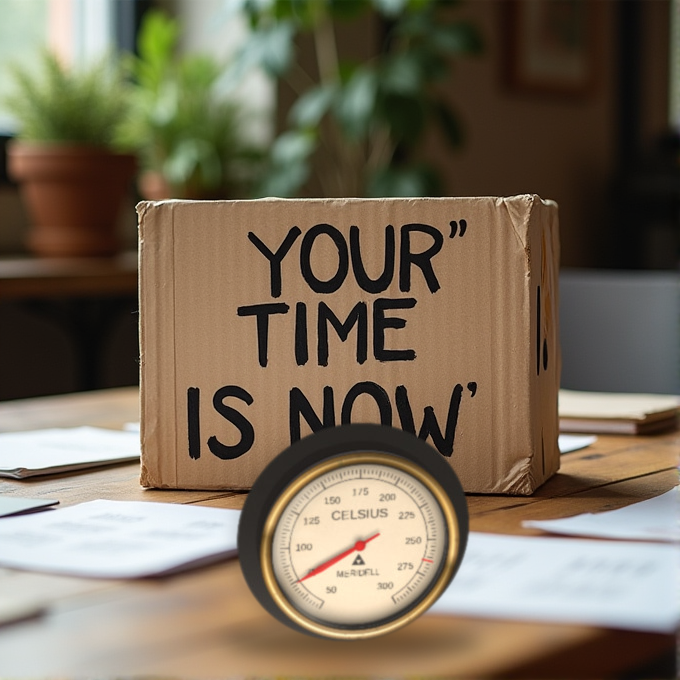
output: 75 °C
